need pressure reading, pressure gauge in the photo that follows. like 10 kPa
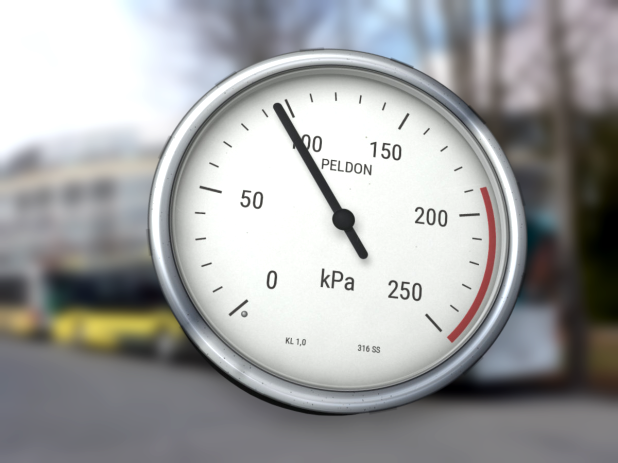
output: 95 kPa
